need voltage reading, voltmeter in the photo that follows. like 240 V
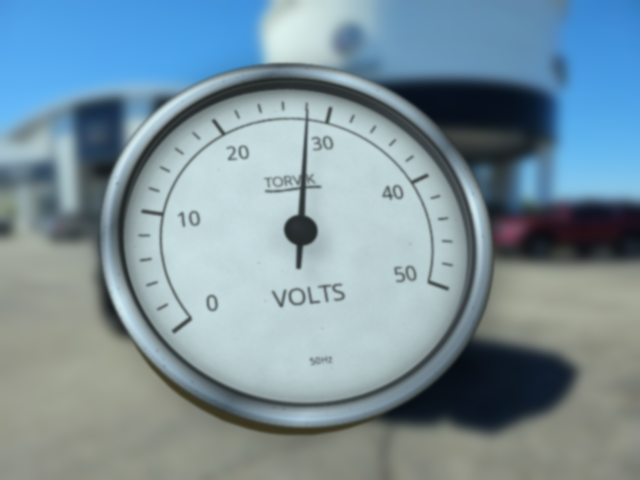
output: 28 V
